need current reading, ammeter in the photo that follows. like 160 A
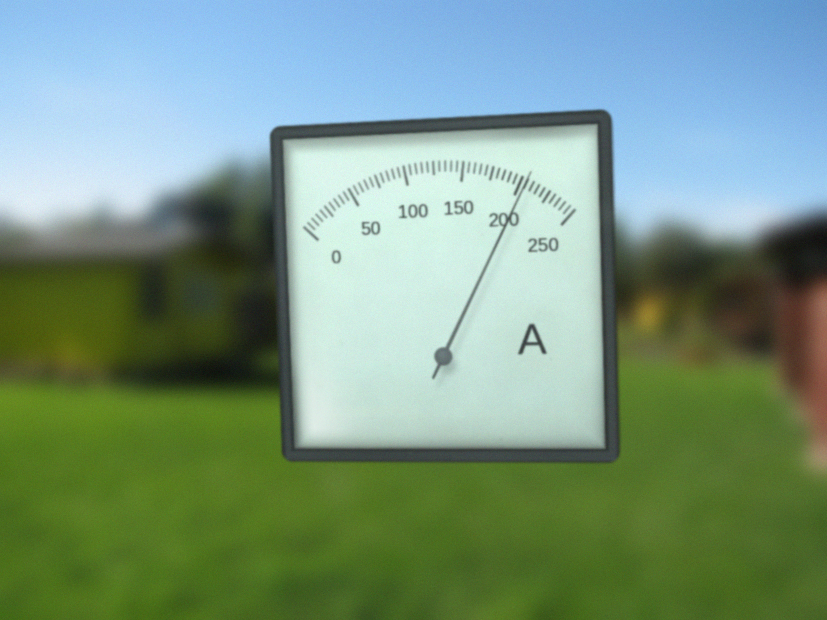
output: 205 A
